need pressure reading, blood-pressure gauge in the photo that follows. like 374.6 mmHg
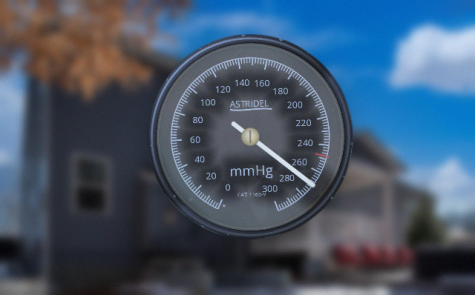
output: 270 mmHg
